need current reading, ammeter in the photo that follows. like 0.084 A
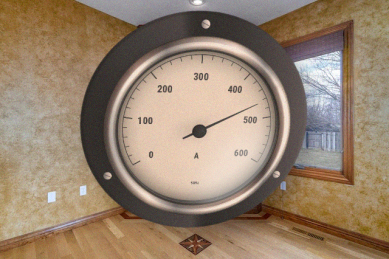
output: 460 A
